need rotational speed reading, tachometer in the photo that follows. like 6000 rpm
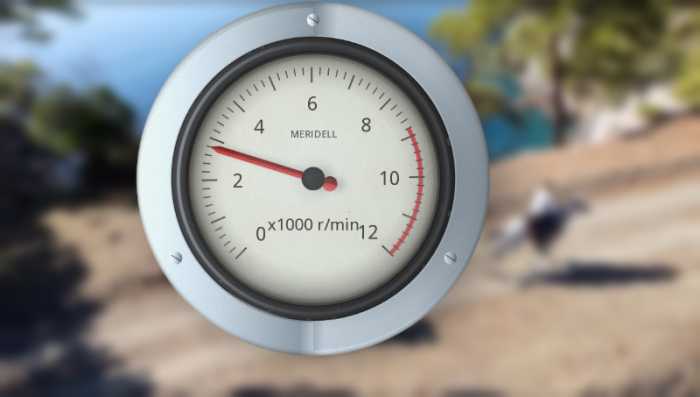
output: 2800 rpm
